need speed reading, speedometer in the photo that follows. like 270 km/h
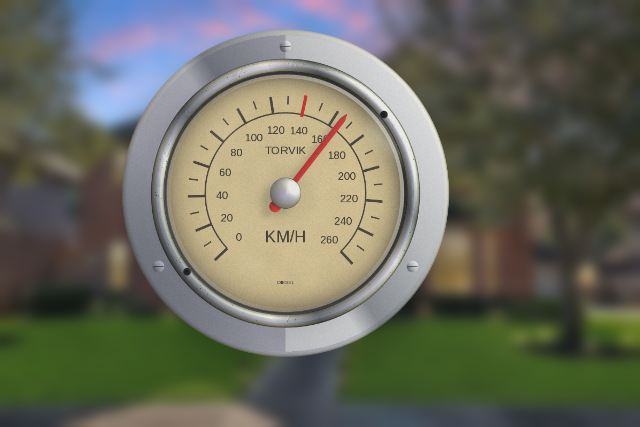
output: 165 km/h
